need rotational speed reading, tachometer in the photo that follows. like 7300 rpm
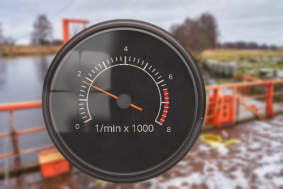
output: 1800 rpm
